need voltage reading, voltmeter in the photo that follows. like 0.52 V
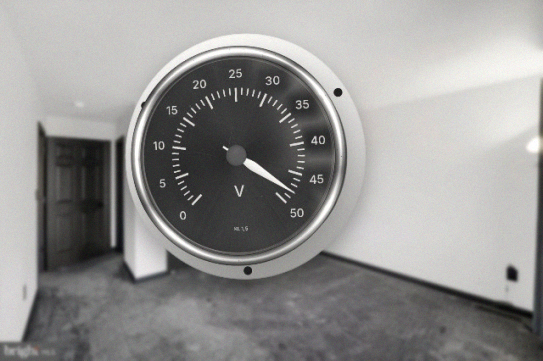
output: 48 V
